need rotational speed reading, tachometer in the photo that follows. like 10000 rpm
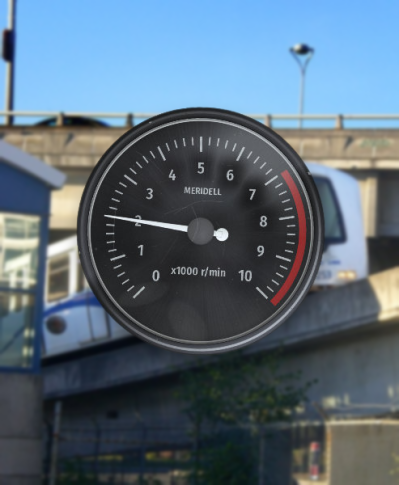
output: 2000 rpm
